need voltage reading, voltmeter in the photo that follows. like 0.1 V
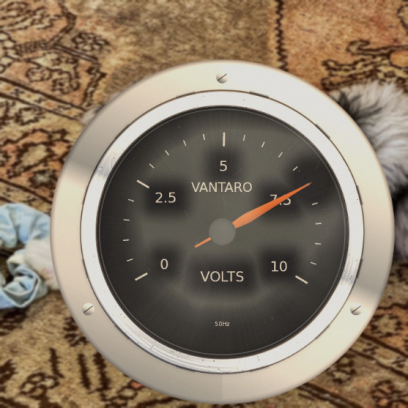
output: 7.5 V
